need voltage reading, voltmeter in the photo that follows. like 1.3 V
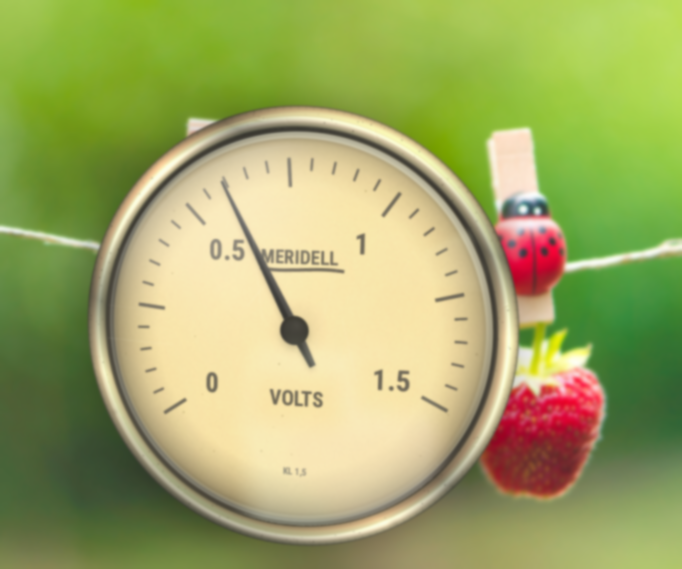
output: 0.6 V
